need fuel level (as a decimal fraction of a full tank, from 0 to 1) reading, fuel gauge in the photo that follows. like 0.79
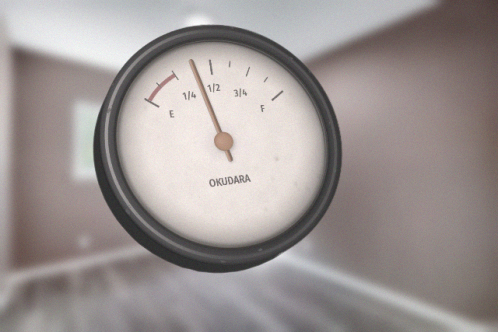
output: 0.375
